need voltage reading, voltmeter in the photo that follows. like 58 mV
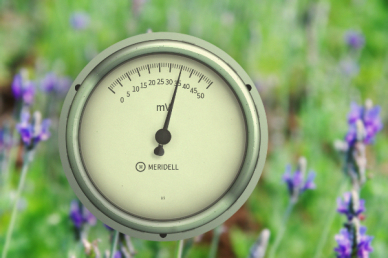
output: 35 mV
